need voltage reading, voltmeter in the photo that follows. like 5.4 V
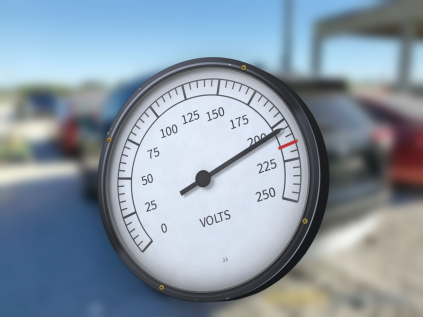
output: 205 V
